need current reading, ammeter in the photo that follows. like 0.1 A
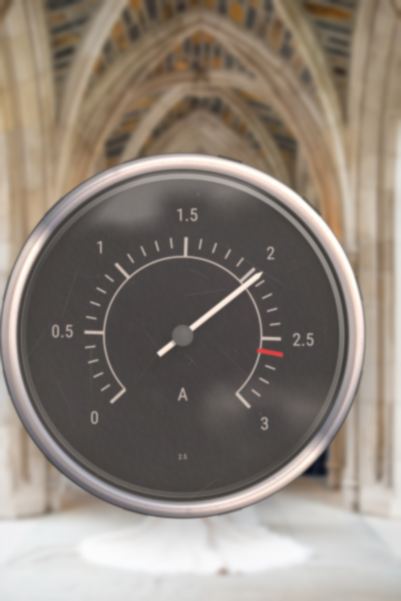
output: 2.05 A
